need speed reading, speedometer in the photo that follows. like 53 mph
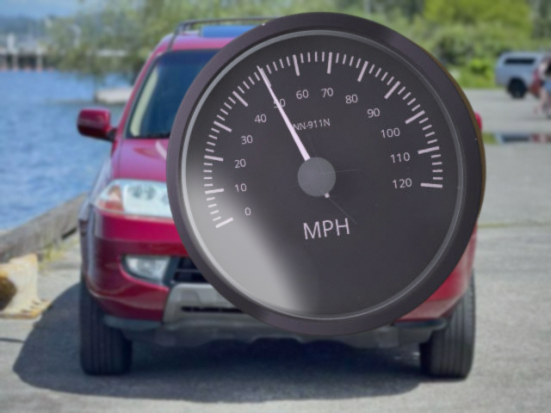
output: 50 mph
